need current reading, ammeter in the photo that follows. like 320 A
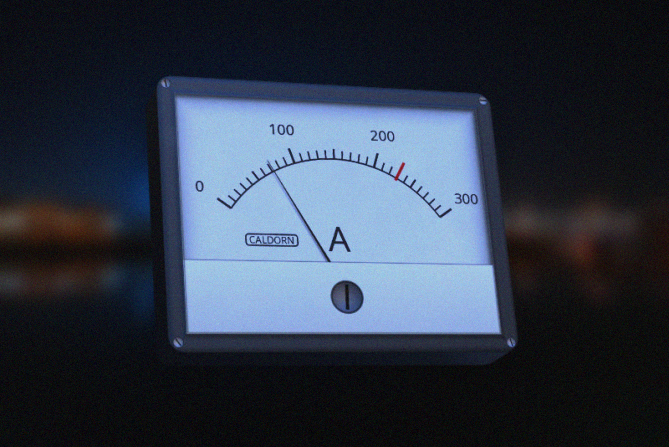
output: 70 A
